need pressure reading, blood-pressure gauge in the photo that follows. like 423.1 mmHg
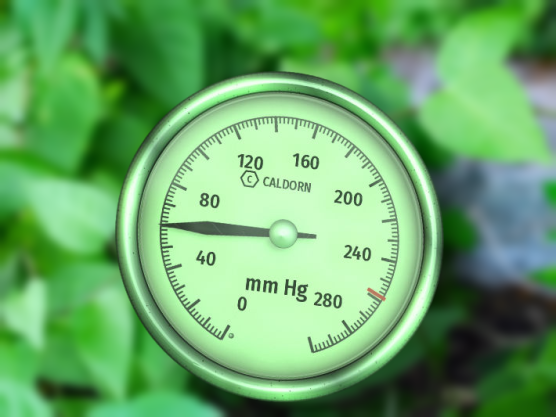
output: 60 mmHg
